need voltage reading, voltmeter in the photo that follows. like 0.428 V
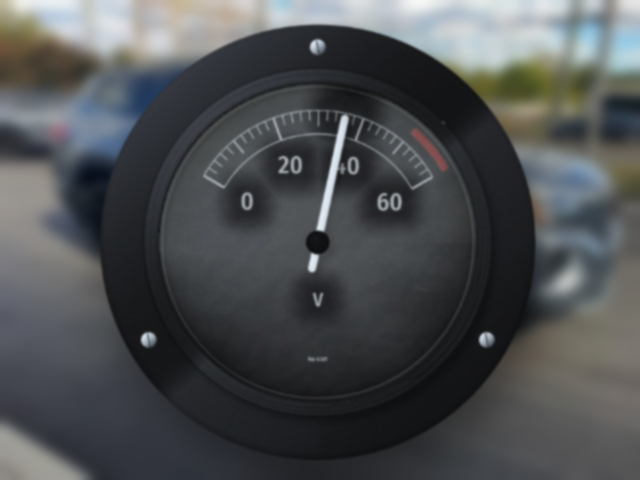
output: 36 V
